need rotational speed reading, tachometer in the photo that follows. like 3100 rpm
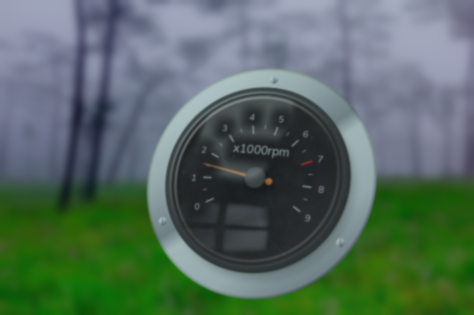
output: 1500 rpm
